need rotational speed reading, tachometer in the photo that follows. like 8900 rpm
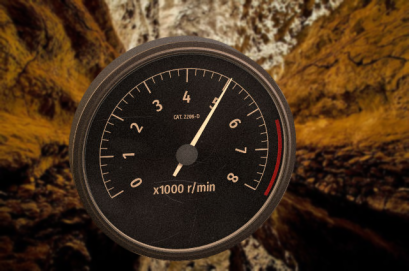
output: 5000 rpm
